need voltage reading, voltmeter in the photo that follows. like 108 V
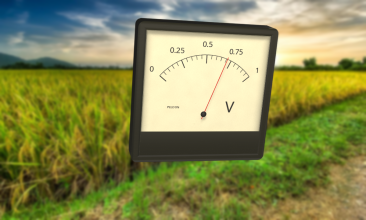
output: 0.7 V
